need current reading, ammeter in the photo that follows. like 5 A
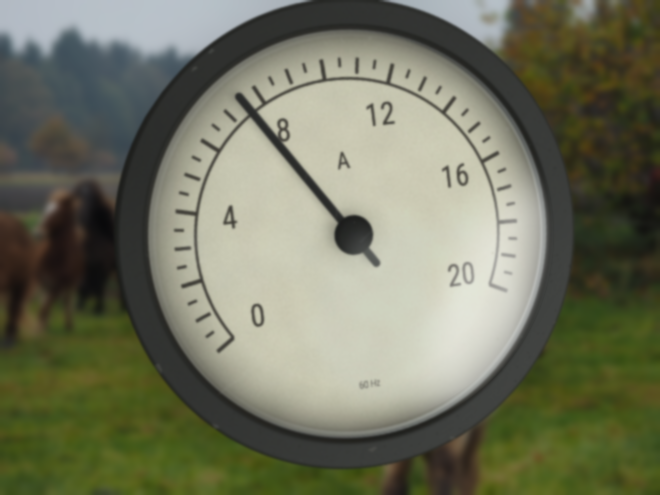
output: 7.5 A
